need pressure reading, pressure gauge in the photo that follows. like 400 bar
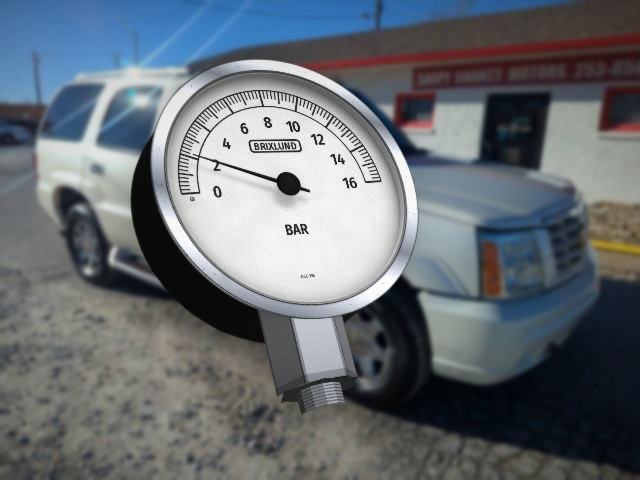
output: 2 bar
